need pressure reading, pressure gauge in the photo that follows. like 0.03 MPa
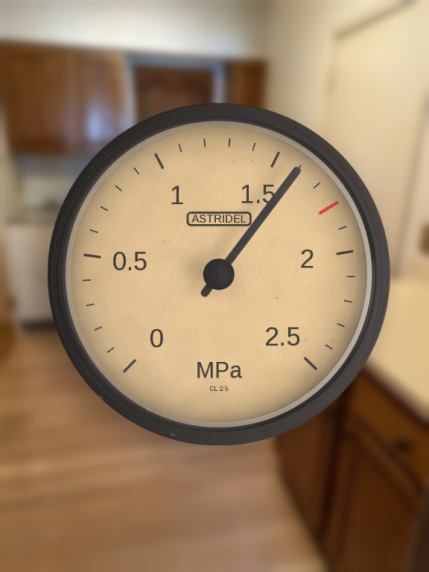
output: 1.6 MPa
